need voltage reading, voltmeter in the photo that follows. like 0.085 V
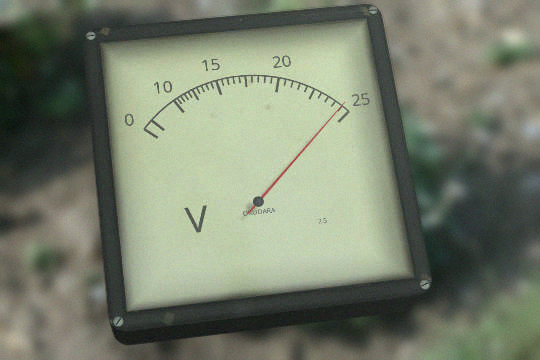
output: 24.5 V
